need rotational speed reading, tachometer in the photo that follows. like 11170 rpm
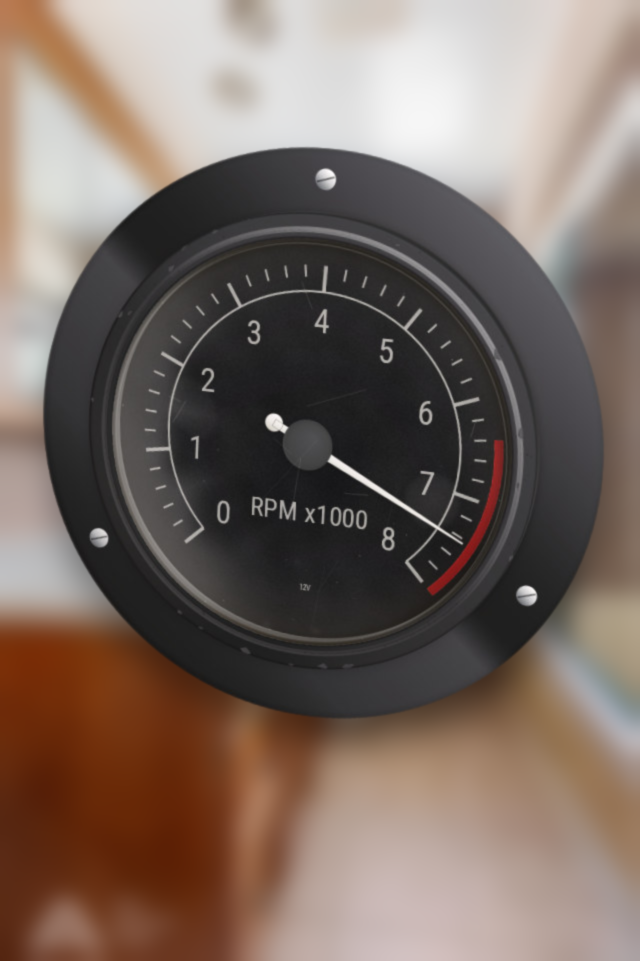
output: 7400 rpm
